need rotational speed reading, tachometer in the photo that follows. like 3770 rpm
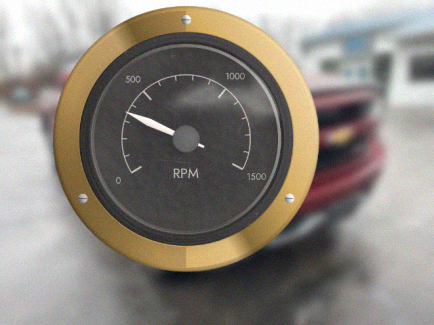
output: 350 rpm
